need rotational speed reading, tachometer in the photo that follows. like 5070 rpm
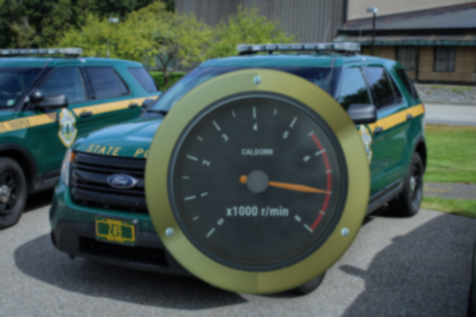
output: 7000 rpm
